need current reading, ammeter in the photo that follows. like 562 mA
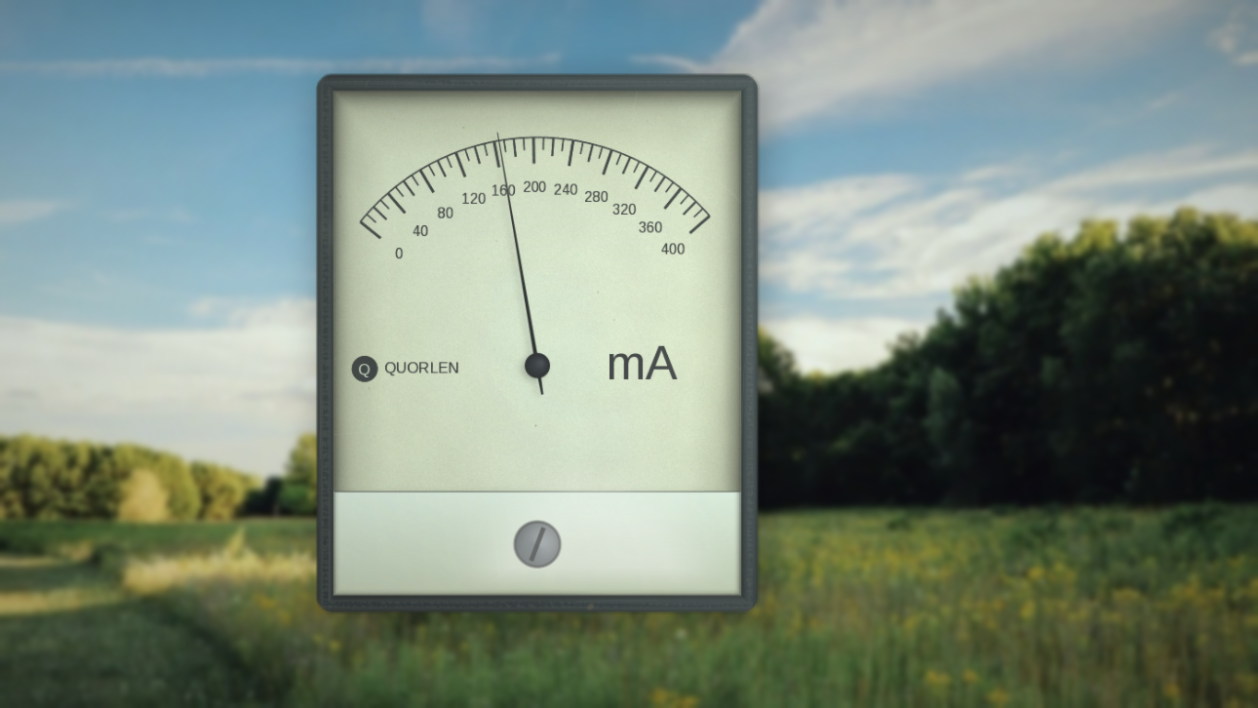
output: 165 mA
